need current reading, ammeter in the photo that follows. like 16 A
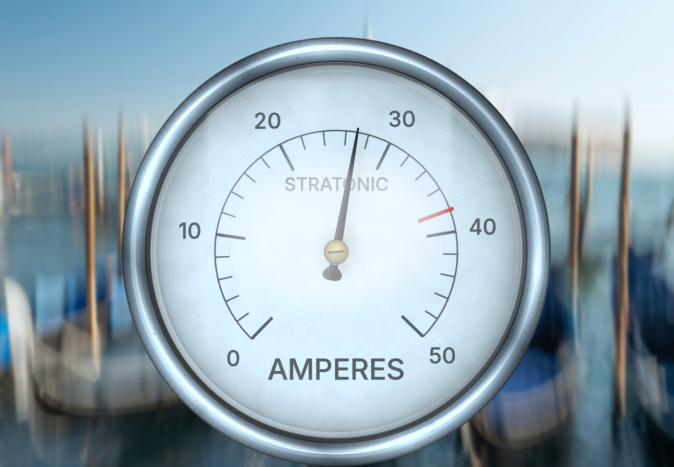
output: 27 A
